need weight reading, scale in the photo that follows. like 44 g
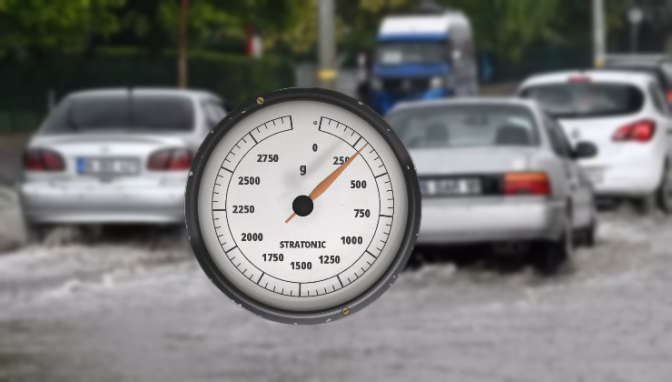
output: 300 g
